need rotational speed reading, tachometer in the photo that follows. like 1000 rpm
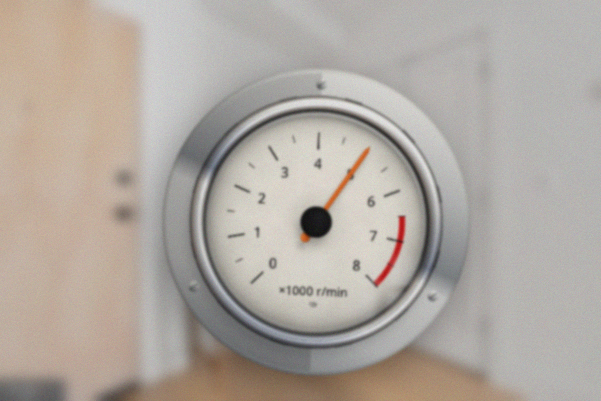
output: 5000 rpm
